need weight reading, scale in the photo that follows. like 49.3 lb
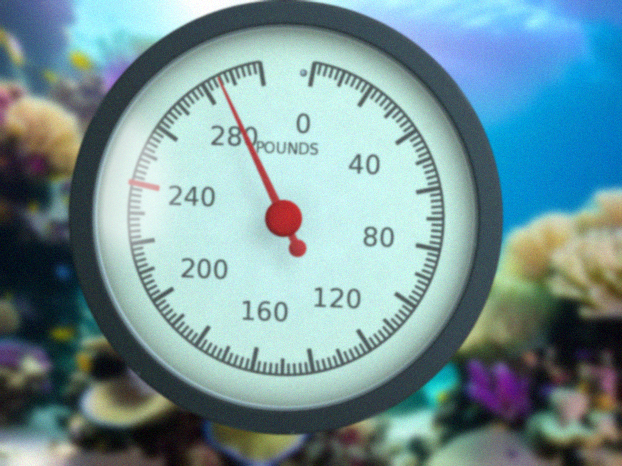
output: 286 lb
